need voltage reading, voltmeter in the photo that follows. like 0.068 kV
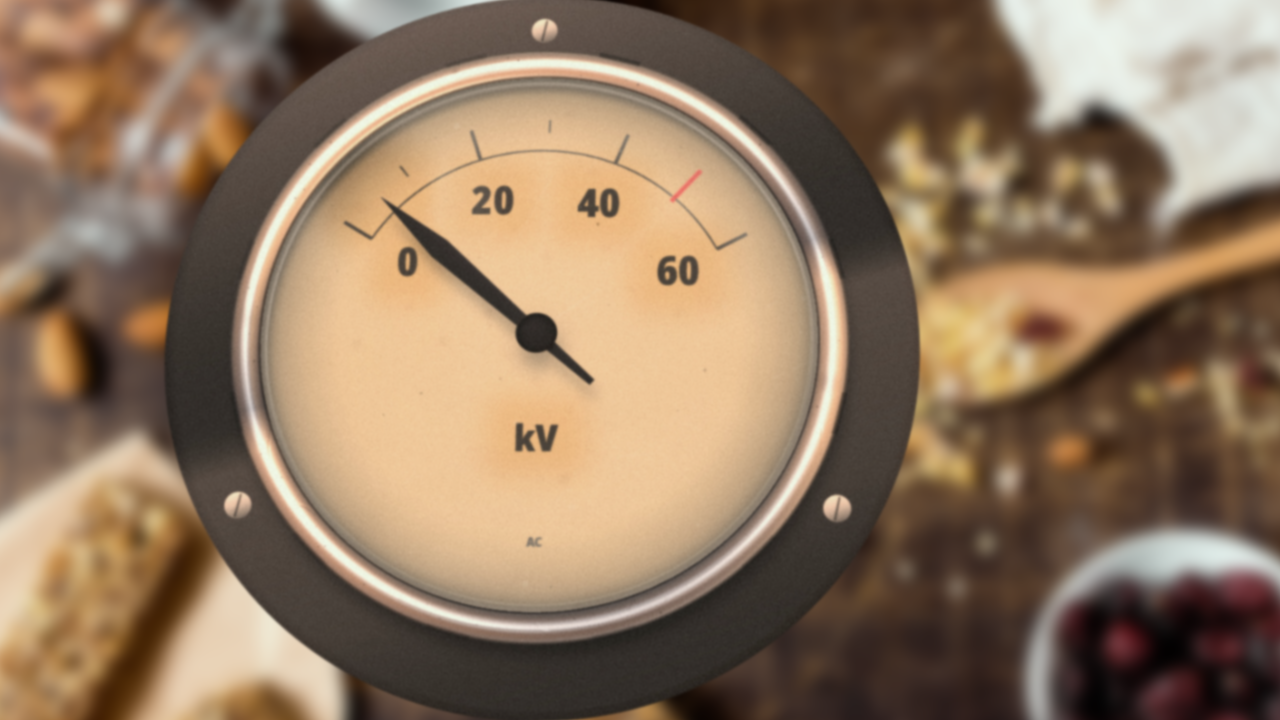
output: 5 kV
